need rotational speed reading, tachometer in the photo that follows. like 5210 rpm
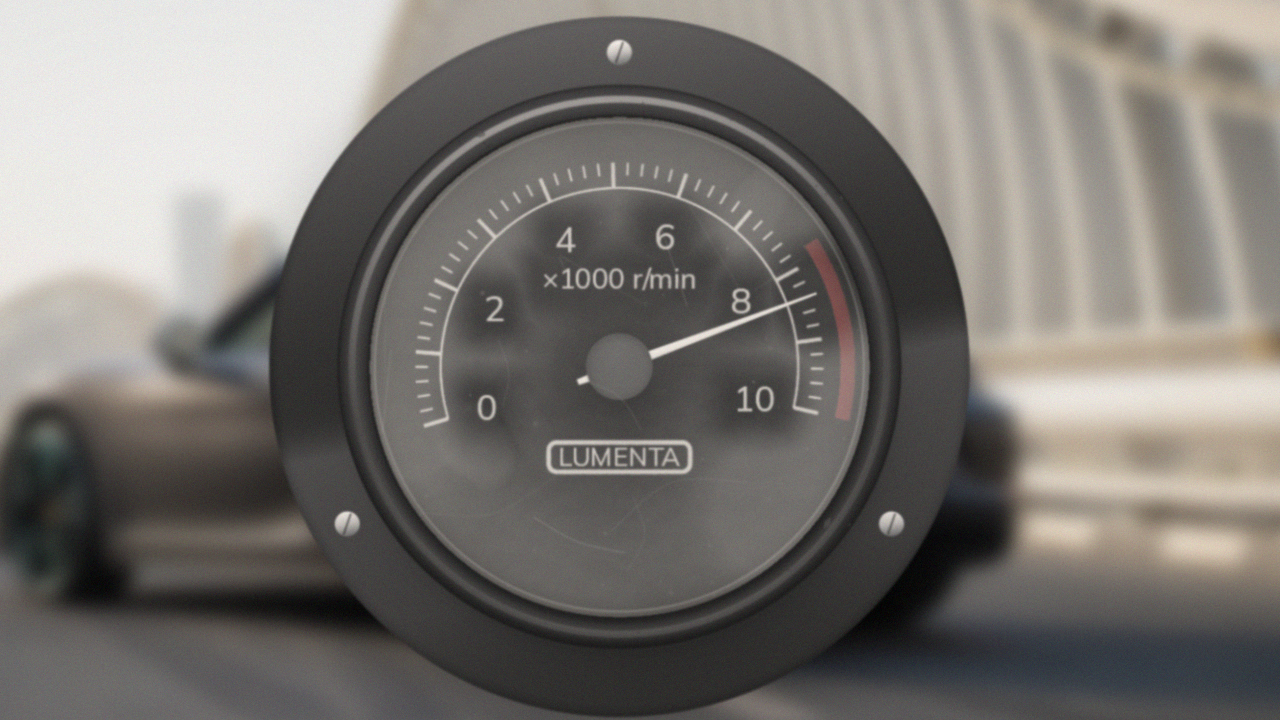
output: 8400 rpm
